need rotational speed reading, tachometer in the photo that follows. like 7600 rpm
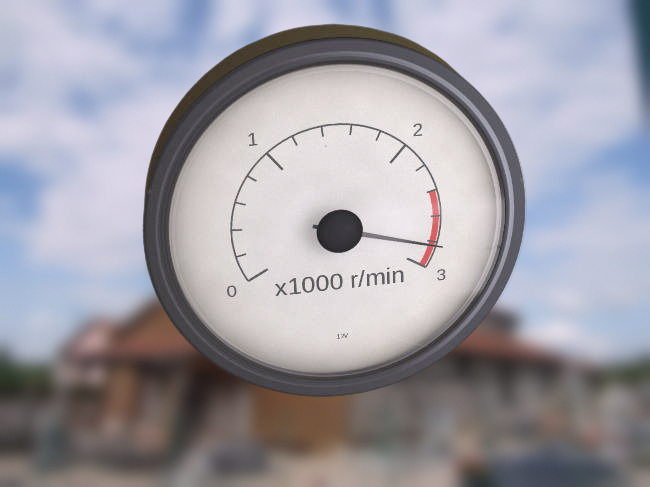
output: 2800 rpm
